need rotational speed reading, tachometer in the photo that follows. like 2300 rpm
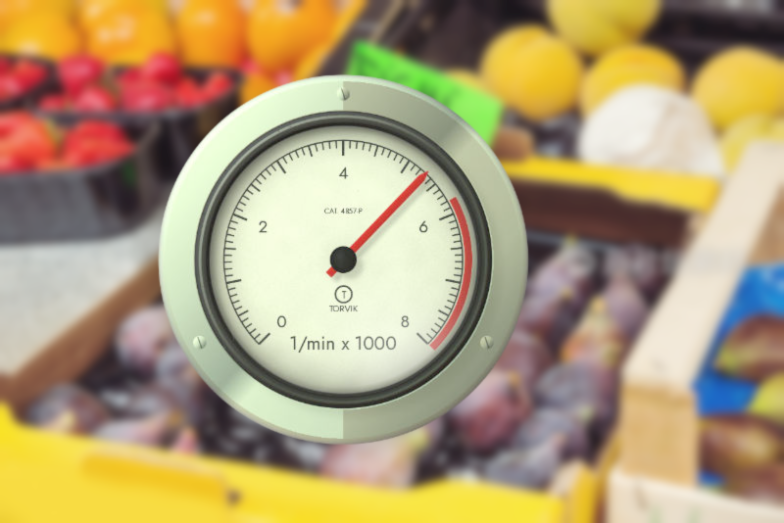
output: 5300 rpm
